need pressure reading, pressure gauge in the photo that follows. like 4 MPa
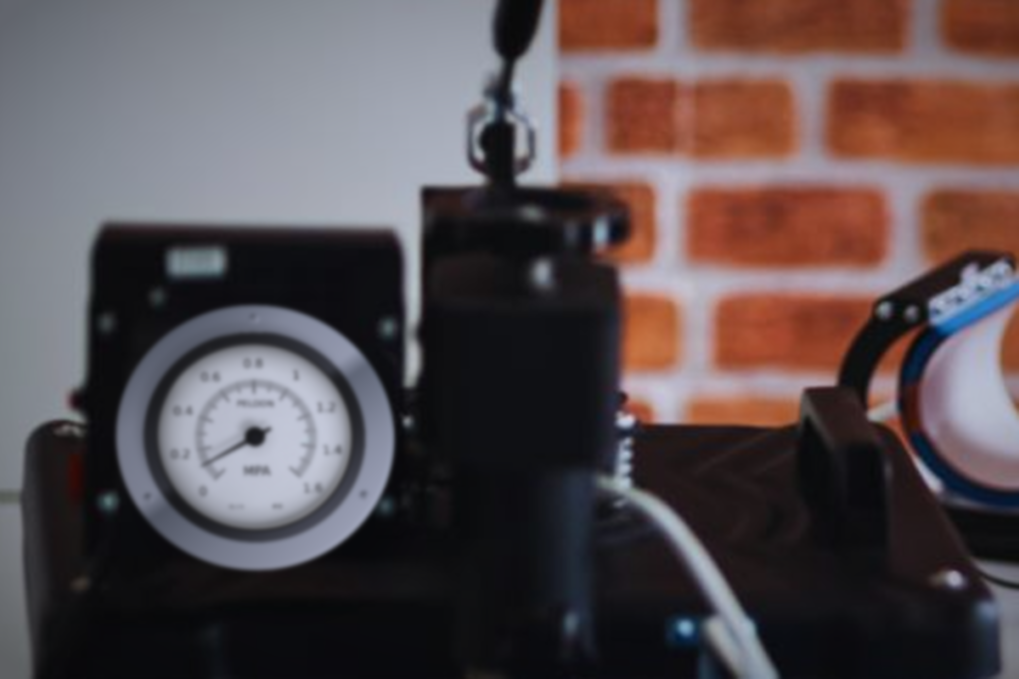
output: 0.1 MPa
